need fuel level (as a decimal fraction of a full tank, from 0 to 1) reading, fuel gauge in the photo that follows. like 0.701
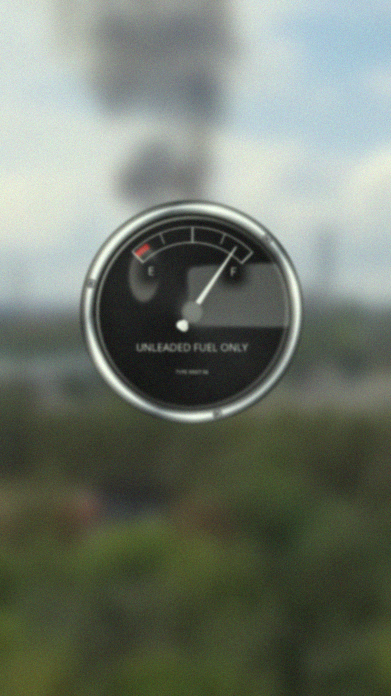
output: 0.875
